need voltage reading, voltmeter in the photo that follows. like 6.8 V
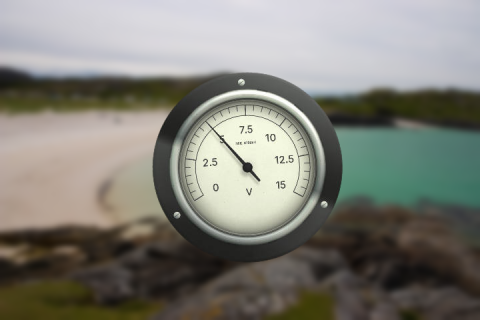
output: 5 V
